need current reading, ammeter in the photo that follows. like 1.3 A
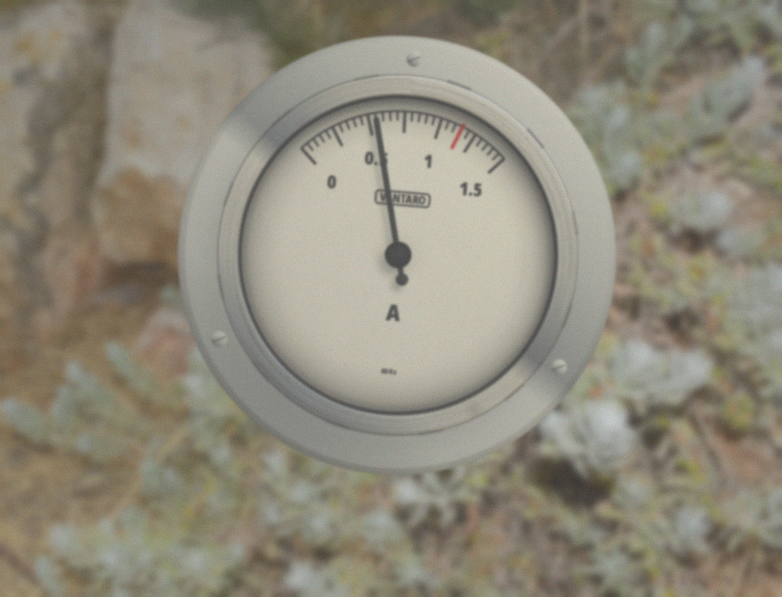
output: 0.55 A
